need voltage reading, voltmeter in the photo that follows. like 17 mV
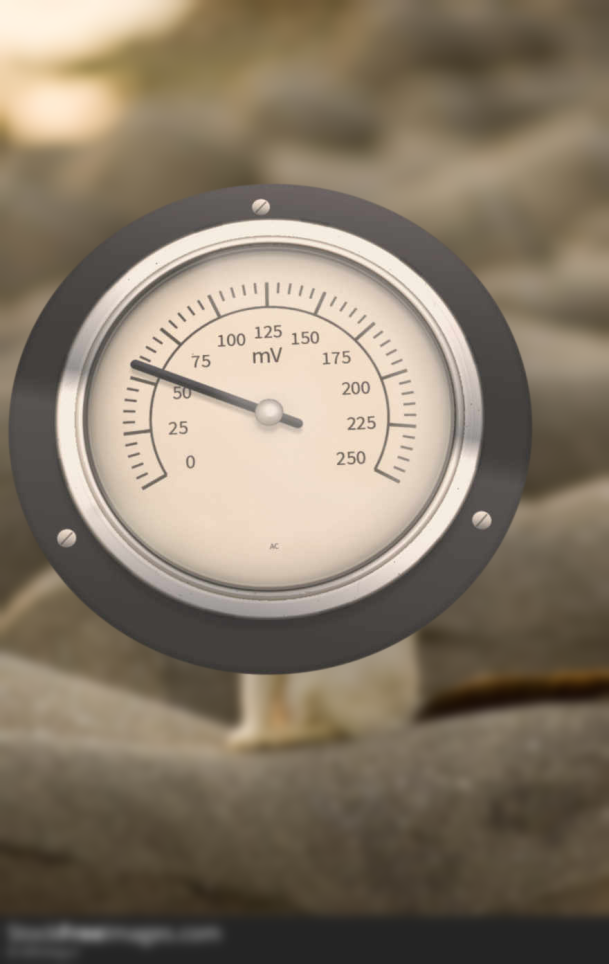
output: 55 mV
